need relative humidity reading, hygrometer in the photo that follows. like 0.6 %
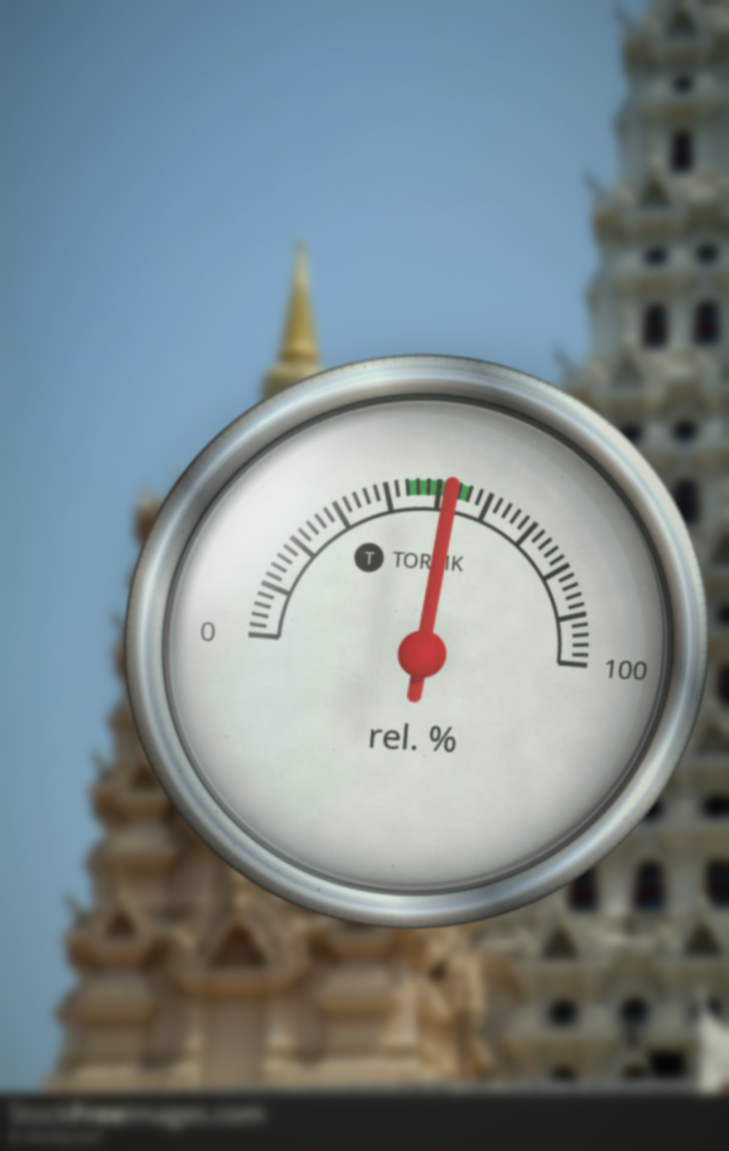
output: 52 %
